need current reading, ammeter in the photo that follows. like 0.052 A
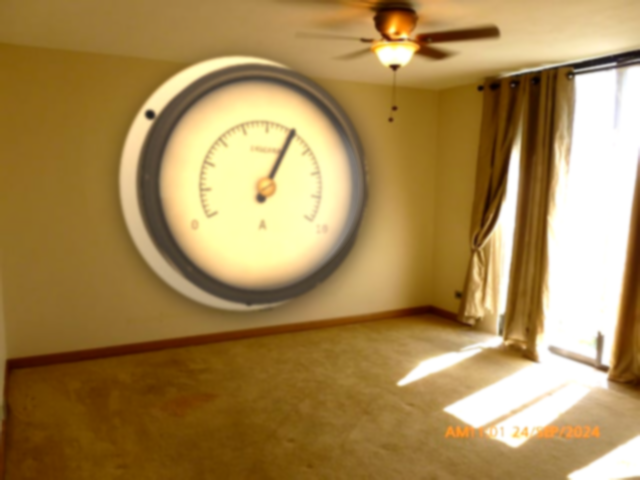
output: 6 A
